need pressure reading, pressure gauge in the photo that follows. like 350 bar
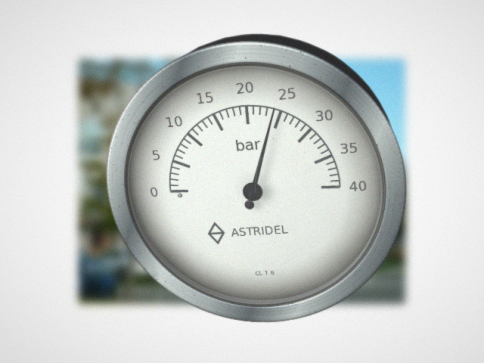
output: 24 bar
